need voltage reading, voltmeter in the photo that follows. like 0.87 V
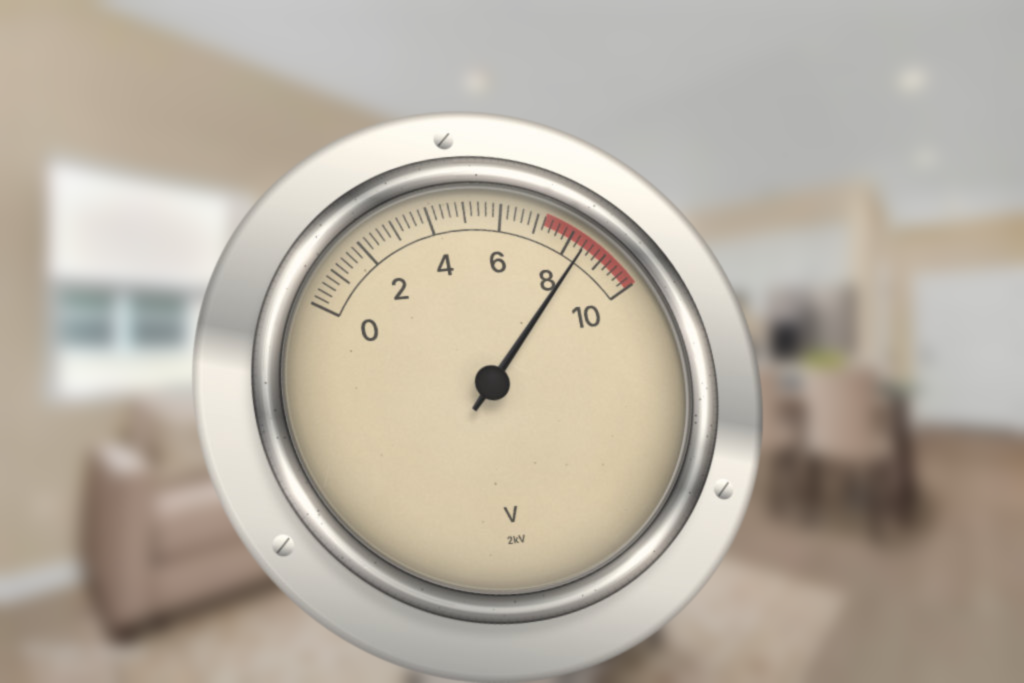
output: 8.4 V
